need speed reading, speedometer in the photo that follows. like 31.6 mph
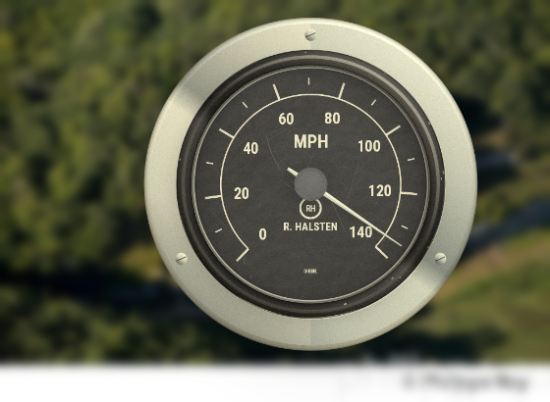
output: 135 mph
